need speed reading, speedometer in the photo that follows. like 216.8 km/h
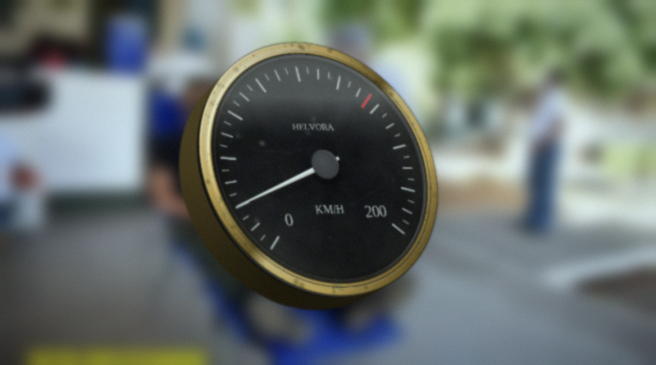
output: 20 km/h
